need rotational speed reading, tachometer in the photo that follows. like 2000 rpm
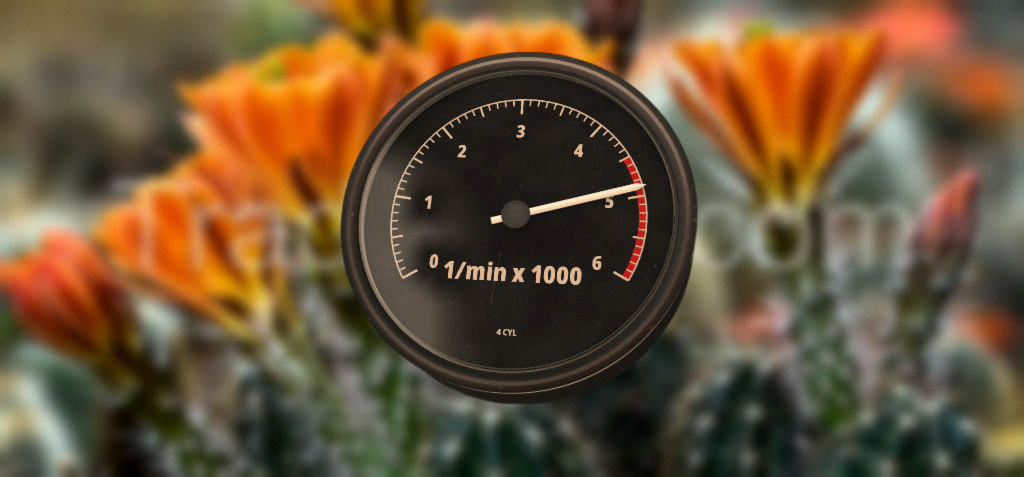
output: 4900 rpm
